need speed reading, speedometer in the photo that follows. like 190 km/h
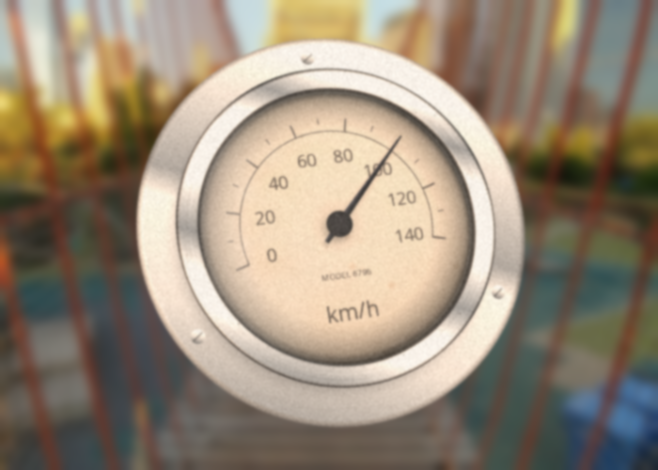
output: 100 km/h
